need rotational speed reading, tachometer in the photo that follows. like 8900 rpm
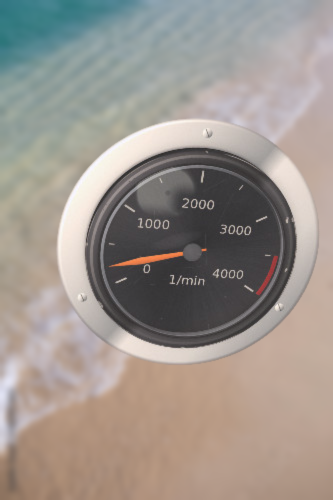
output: 250 rpm
